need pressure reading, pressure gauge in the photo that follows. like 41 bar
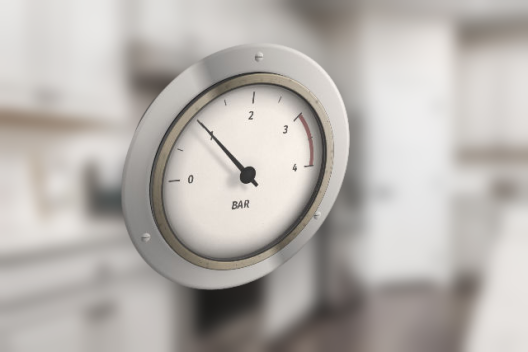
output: 1 bar
